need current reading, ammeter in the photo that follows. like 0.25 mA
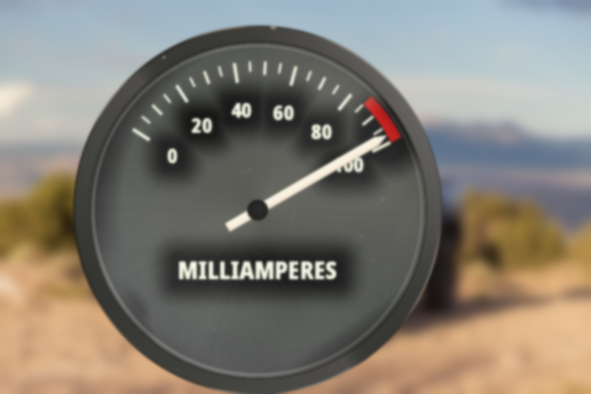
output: 97.5 mA
